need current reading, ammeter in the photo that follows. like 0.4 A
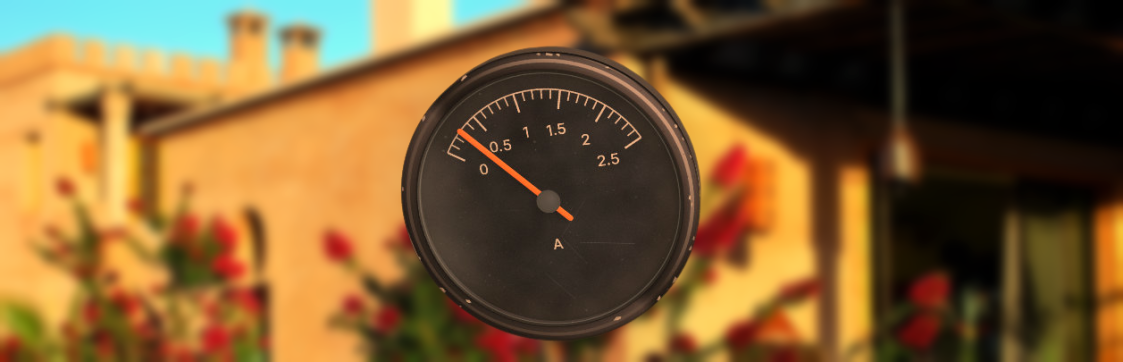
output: 0.3 A
